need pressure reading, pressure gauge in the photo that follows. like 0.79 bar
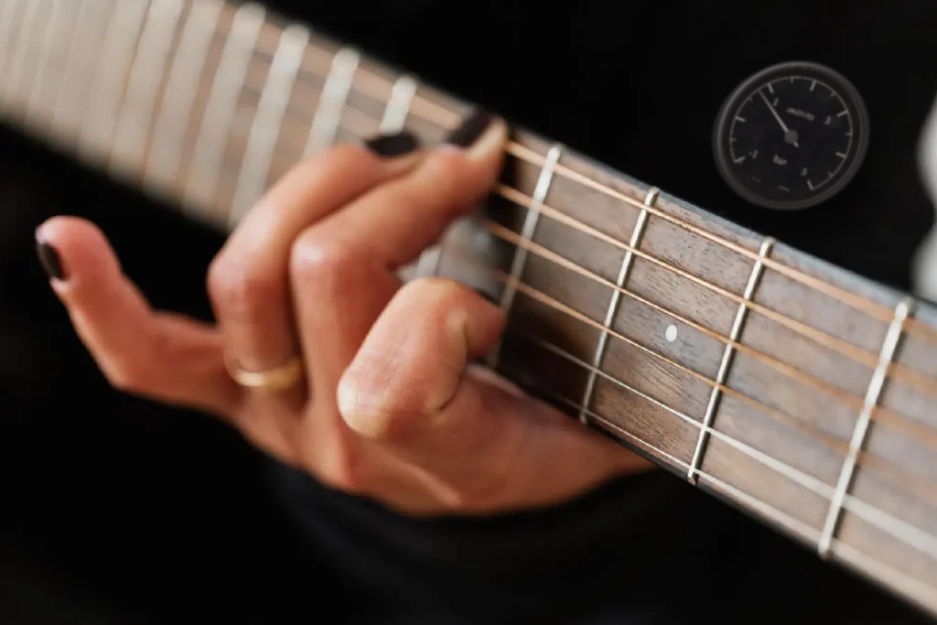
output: 0.75 bar
